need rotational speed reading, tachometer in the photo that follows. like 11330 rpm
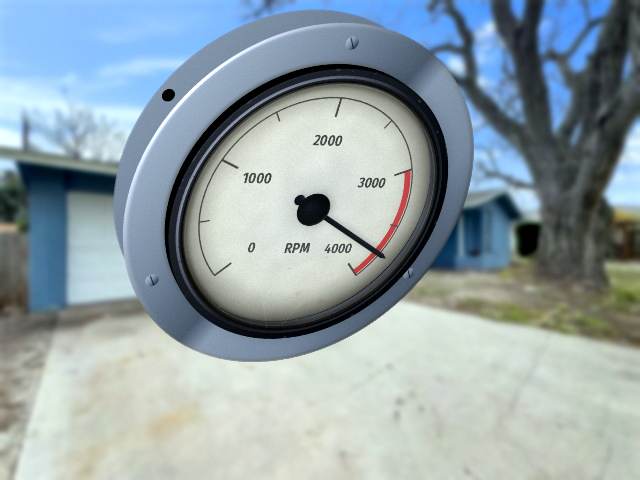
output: 3750 rpm
